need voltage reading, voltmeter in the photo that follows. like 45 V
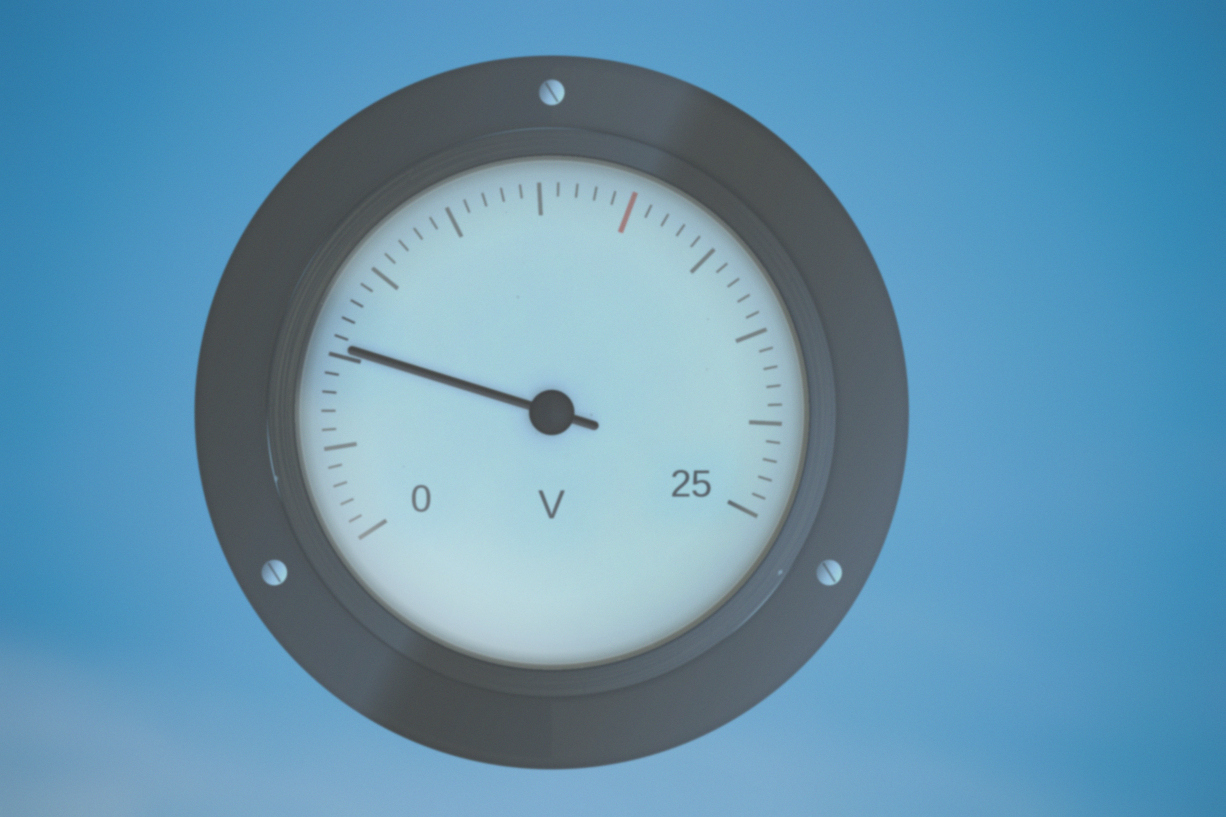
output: 5.25 V
